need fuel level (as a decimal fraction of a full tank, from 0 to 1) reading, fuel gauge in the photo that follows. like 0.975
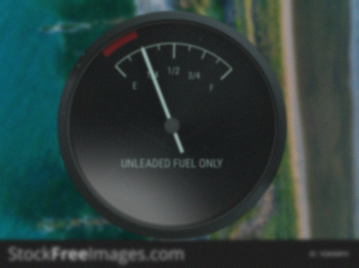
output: 0.25
